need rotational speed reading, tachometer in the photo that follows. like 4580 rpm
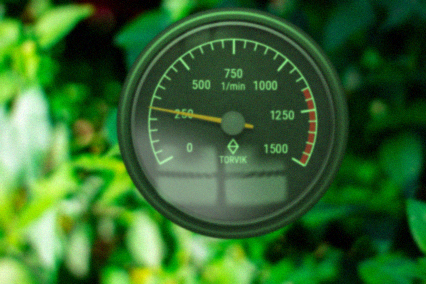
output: 250 rpm
